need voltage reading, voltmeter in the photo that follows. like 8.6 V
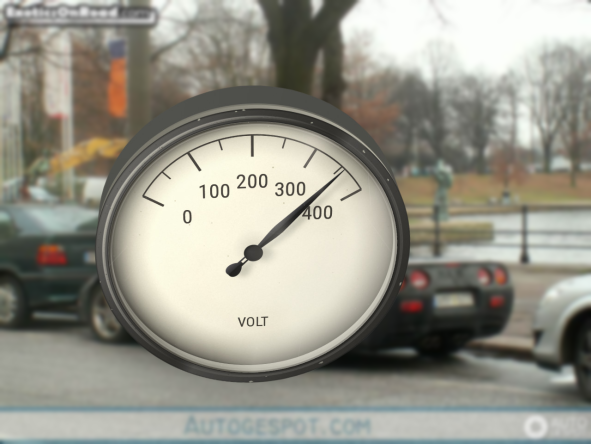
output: 350 V
